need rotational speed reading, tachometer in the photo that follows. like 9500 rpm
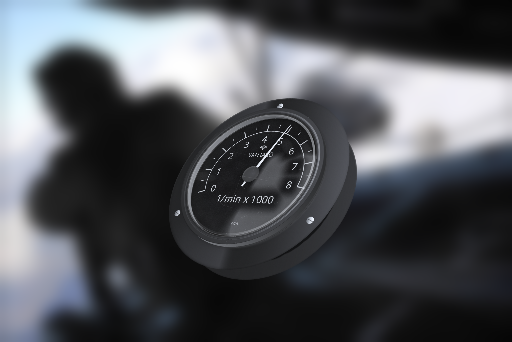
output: 5000 rpm
